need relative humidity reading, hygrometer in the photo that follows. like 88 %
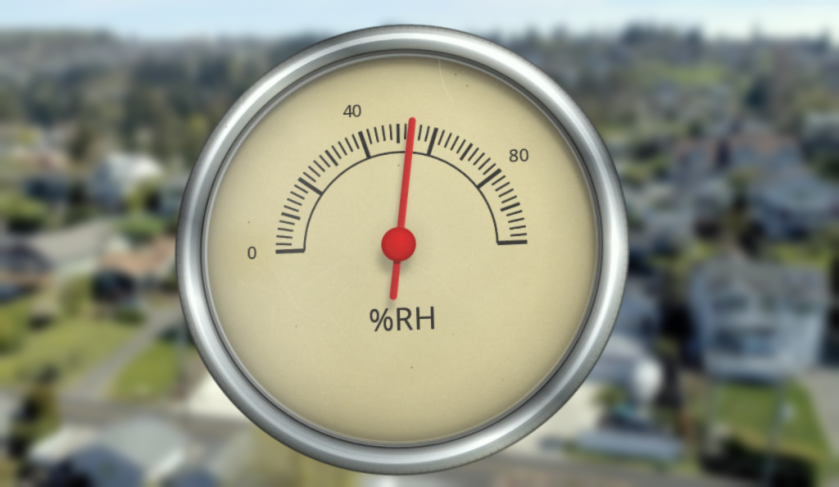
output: 54 %
